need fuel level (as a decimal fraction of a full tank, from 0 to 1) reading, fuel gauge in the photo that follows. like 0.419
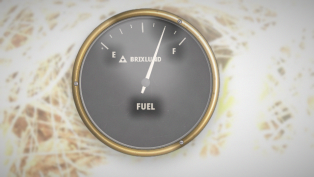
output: 0.75
